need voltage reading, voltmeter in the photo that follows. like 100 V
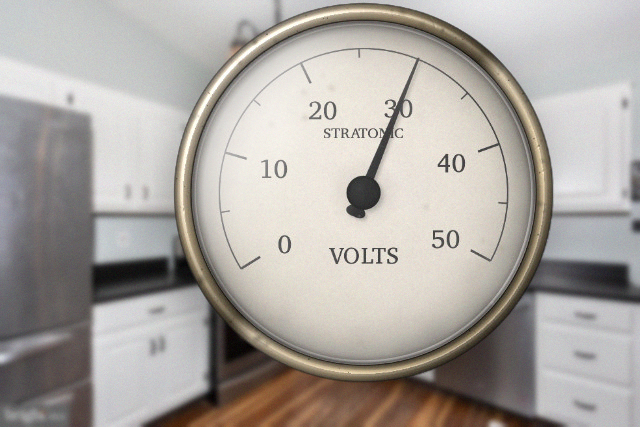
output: 30 V
